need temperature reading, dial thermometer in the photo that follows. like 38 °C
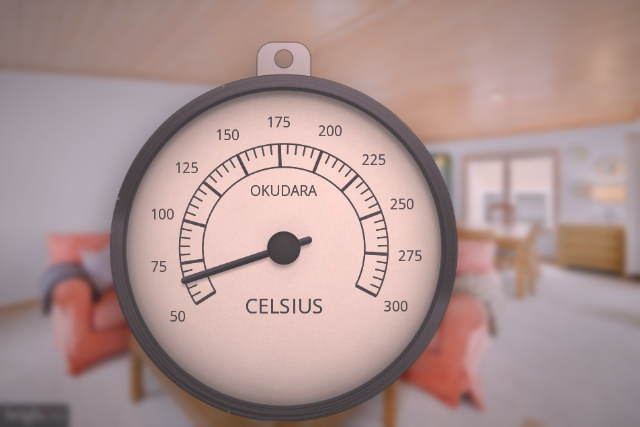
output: 65 °C
